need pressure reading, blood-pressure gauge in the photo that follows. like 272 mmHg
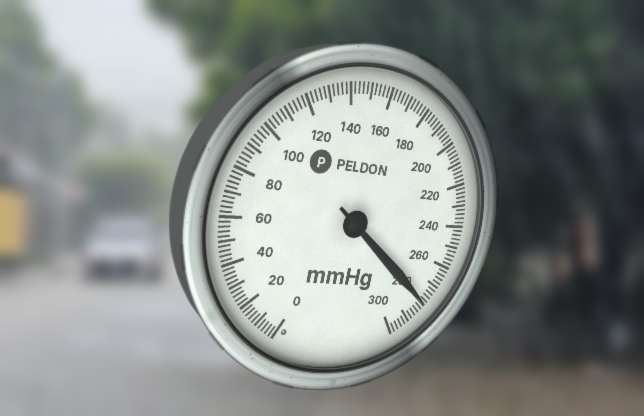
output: 280 mmHg
